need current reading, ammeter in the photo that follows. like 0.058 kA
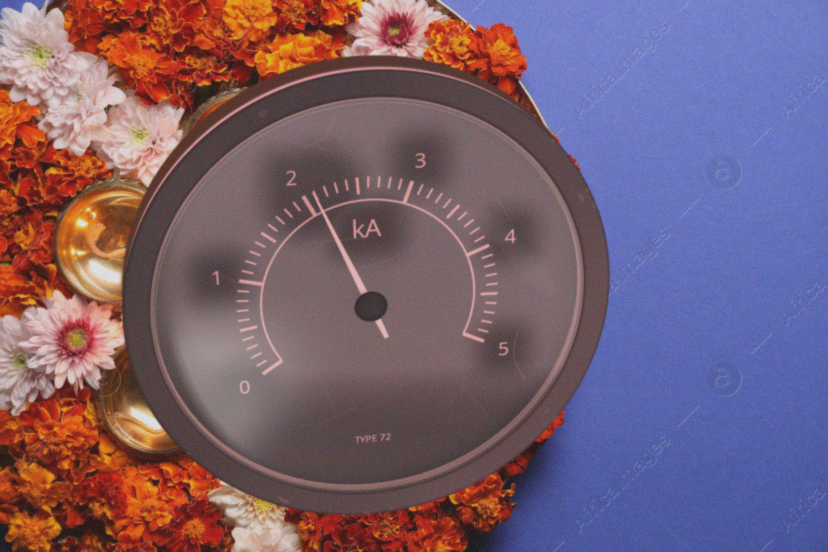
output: 2.1 kA
